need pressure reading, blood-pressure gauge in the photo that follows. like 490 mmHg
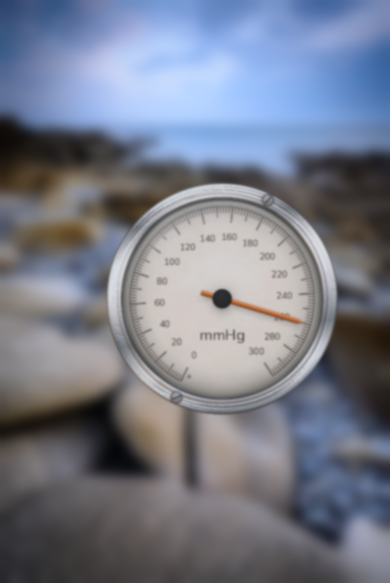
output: 260 mmHg
